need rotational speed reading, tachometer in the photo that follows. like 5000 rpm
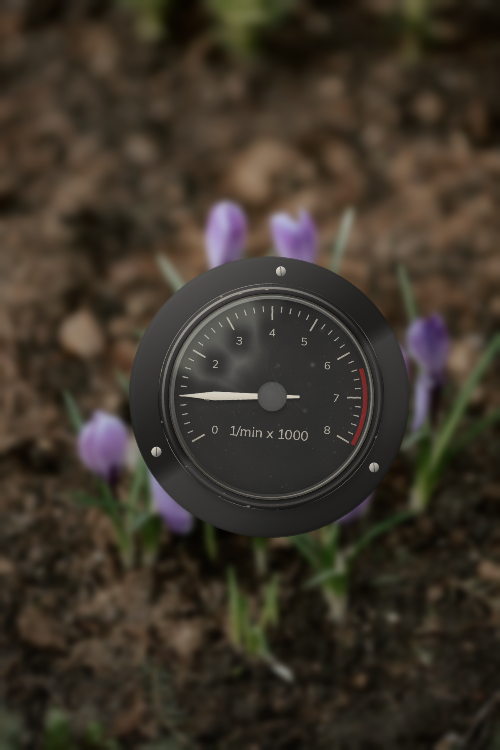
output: 1000 rpm
